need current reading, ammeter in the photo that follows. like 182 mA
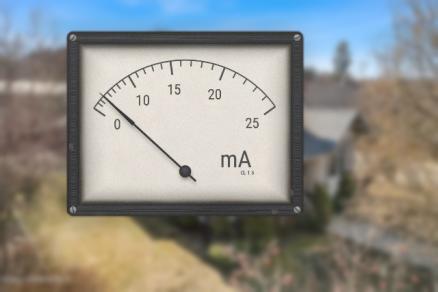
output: 5 mA
